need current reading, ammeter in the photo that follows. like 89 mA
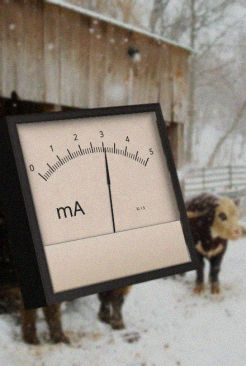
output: 3 mA
